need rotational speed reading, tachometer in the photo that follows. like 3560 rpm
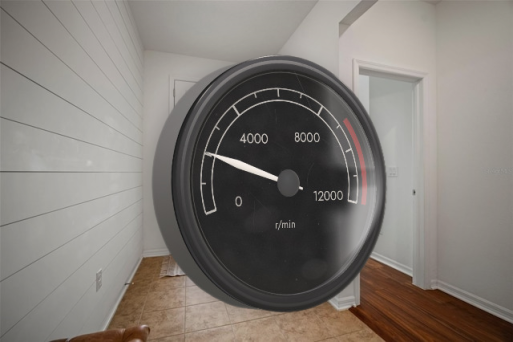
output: 2000 rpm
